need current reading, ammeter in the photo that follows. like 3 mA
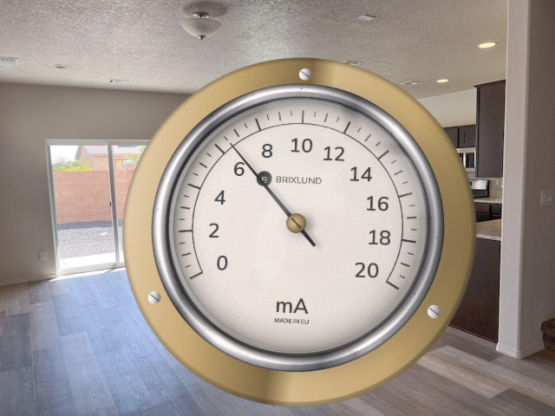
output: 6.5 mA
